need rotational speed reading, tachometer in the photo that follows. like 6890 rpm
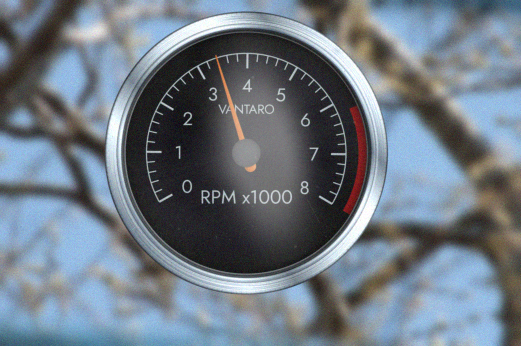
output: 3400 rpm
